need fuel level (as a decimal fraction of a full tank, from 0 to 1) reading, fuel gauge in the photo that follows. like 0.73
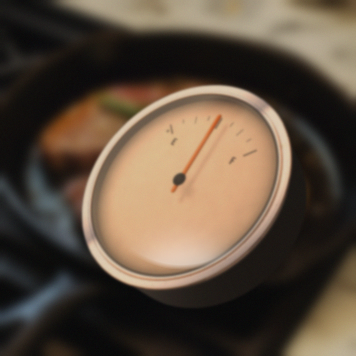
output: 0.5
